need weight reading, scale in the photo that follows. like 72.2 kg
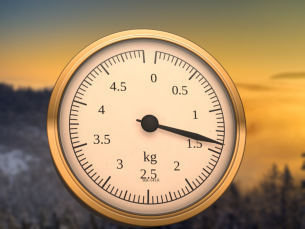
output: 1.4 kg
